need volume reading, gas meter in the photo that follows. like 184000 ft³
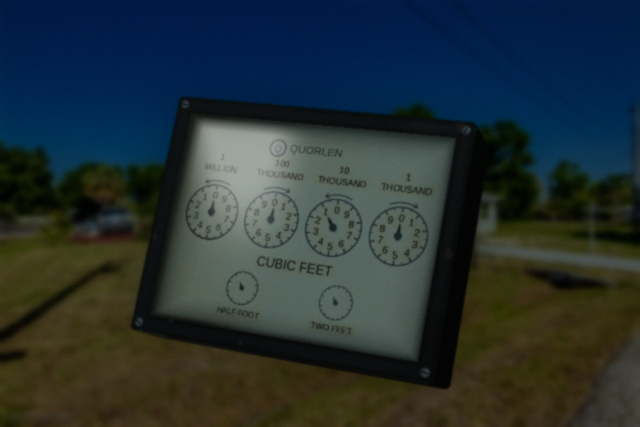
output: 1000 ft³
